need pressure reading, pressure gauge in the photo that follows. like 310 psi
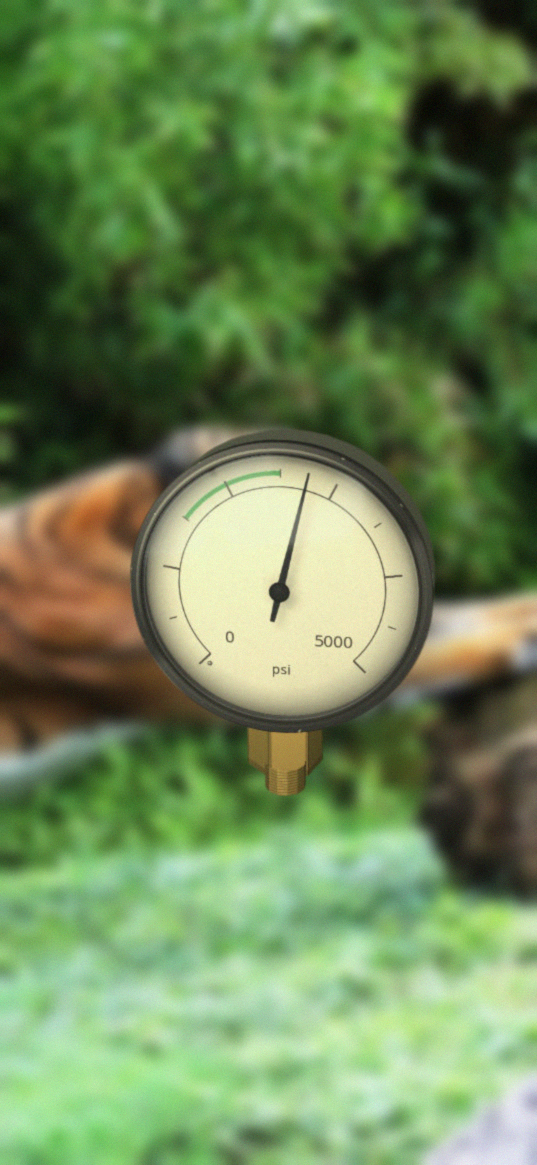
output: 2750 psi
